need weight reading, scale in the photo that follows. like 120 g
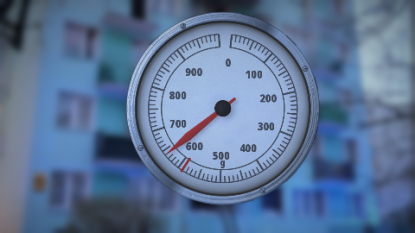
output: 640 g
